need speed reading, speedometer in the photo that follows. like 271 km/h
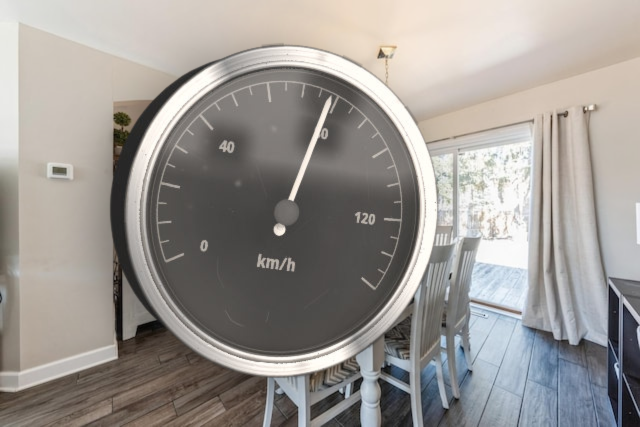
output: 77.5 km/h
